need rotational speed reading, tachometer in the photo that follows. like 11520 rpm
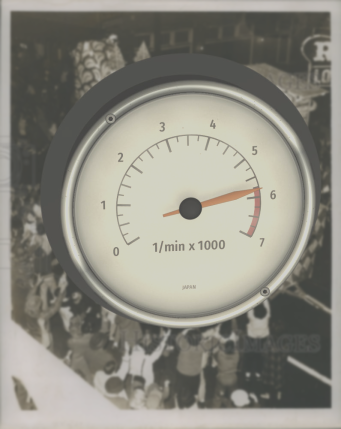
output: 5750 rpm
